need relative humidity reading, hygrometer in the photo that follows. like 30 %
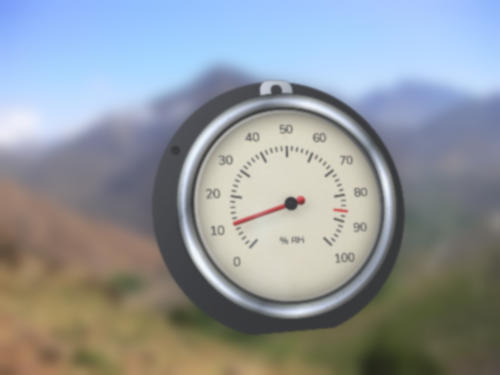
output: 10 %
